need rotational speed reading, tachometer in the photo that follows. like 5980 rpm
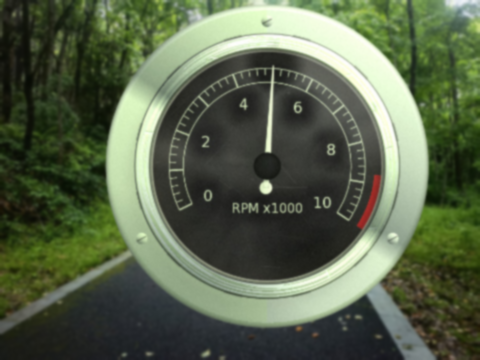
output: 5000 rpm
